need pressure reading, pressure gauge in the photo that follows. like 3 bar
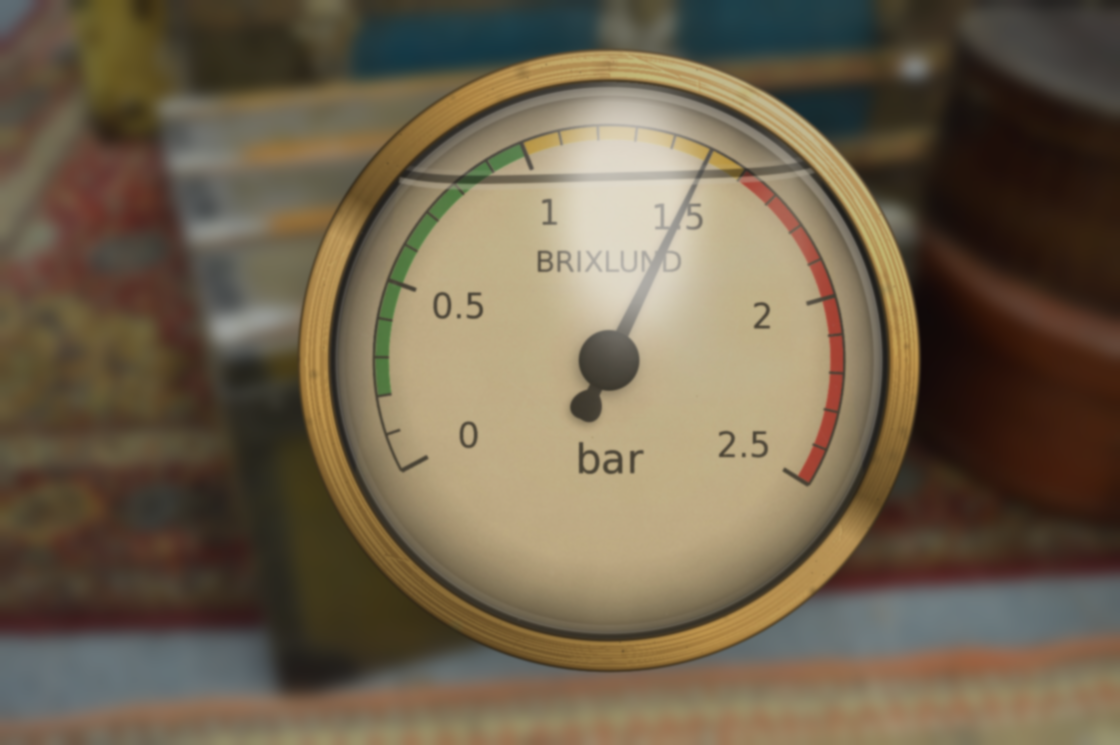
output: 1.5 bar
